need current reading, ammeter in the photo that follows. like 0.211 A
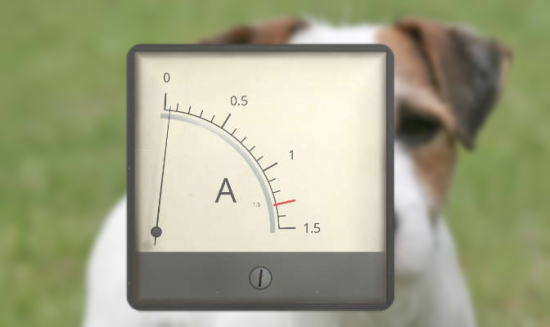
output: 0.05 A
